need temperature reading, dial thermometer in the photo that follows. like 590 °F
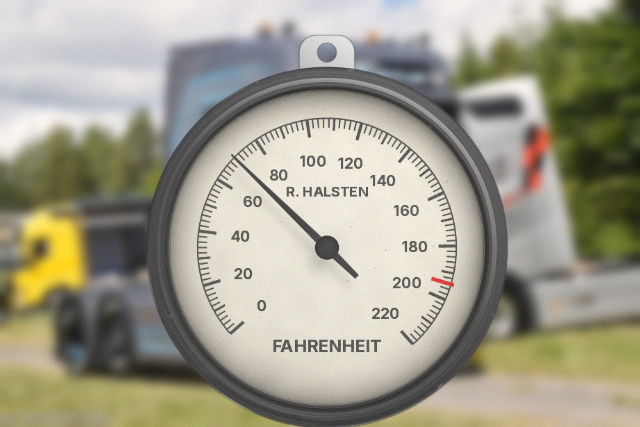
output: 70 °F
